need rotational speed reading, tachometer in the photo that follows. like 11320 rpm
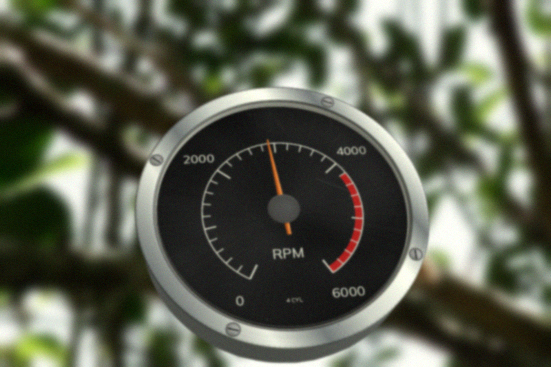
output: 2900 rpm
